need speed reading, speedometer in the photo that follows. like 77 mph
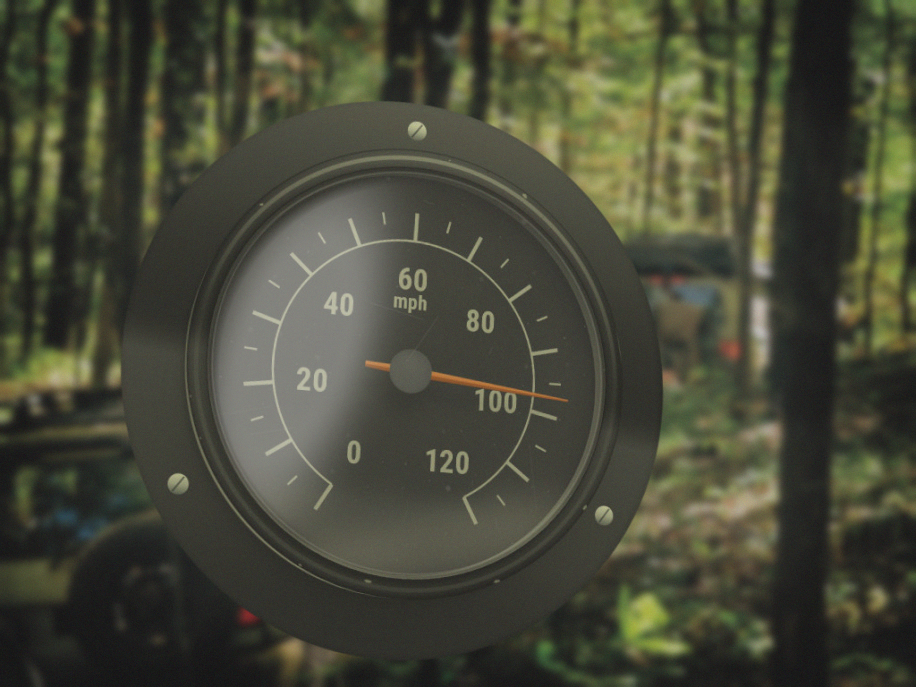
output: 97.5 mph
